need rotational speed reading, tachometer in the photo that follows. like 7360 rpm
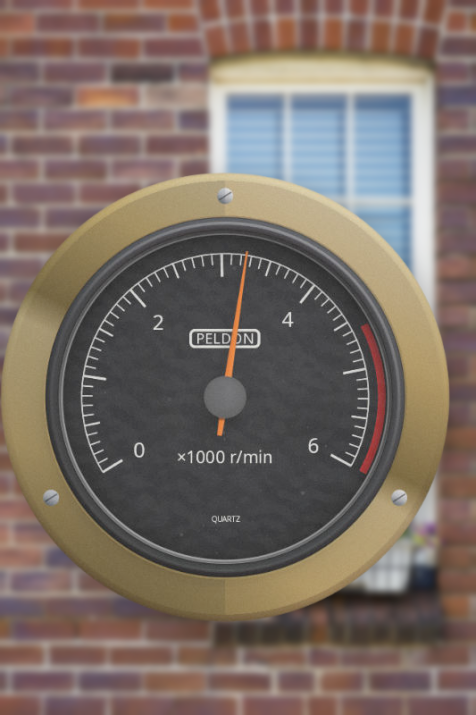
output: 3250 rpm
